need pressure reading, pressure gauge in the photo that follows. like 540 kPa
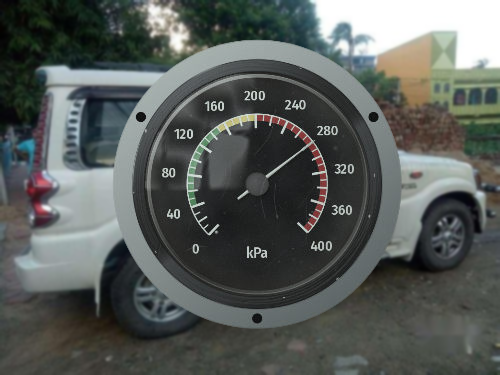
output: 280 kPa
